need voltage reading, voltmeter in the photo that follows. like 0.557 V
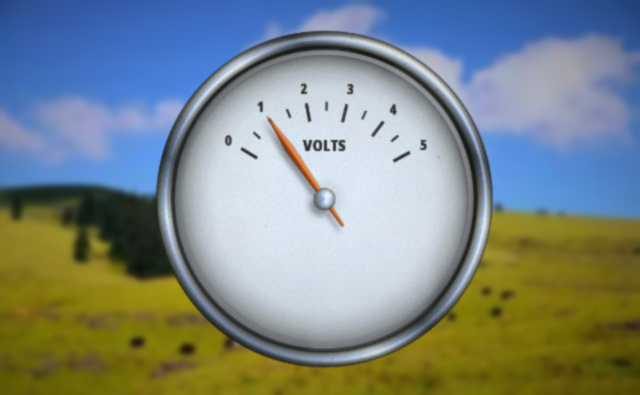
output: 1 V
